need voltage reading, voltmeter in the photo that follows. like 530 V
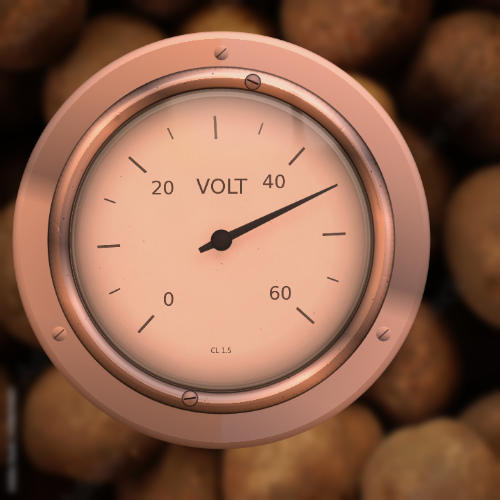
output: 45 V
